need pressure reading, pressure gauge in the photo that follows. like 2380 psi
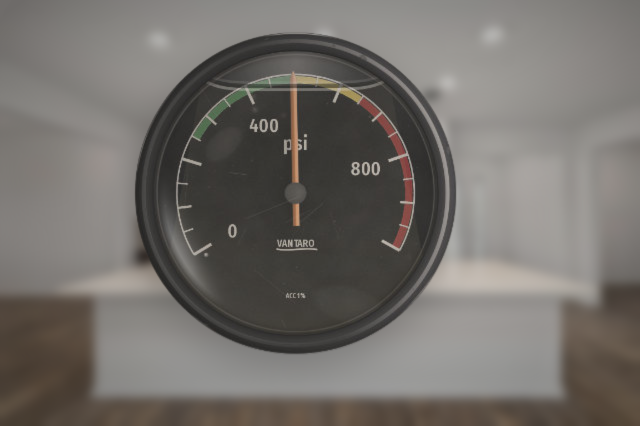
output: 500 psi
